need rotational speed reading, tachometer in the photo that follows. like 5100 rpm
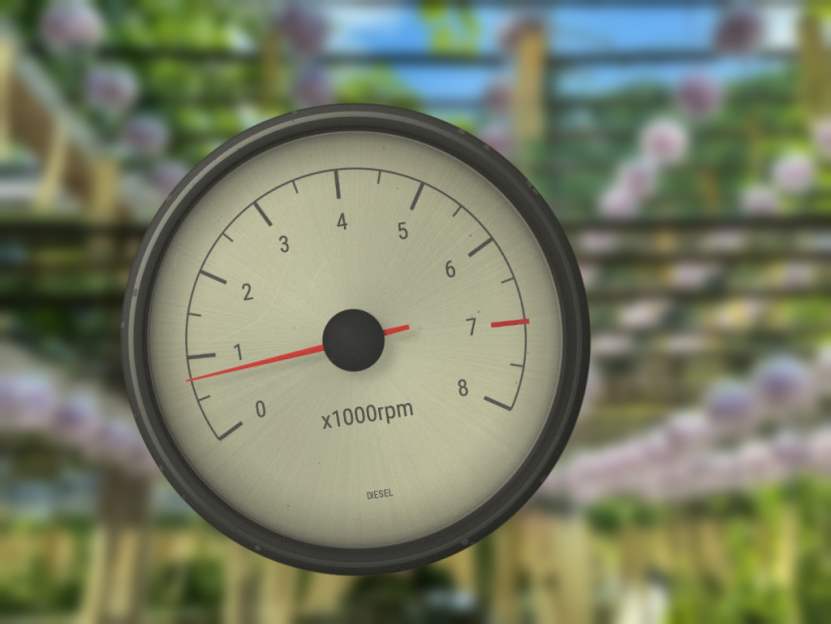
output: 750 rpm
